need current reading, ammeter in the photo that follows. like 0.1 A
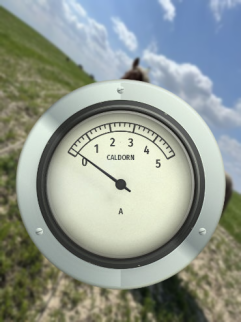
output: 0.2 A
